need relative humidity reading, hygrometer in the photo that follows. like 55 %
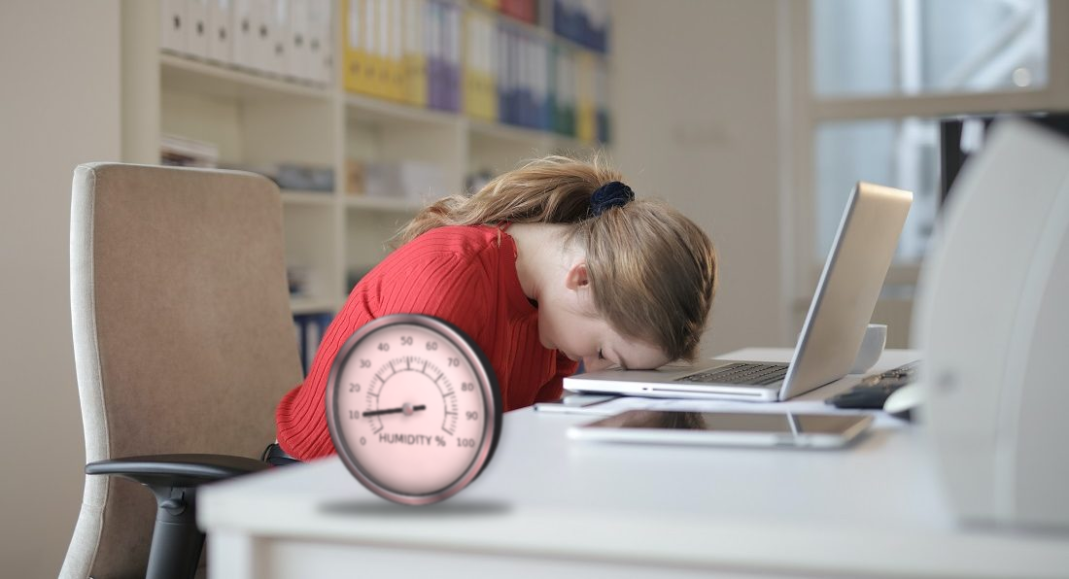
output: 10 %
